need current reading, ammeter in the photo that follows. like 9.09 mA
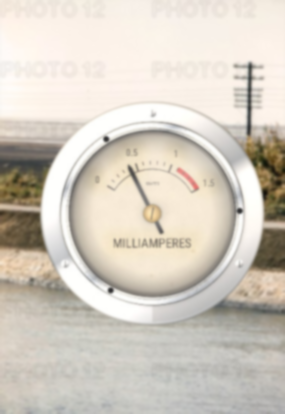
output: 0.4 mA
